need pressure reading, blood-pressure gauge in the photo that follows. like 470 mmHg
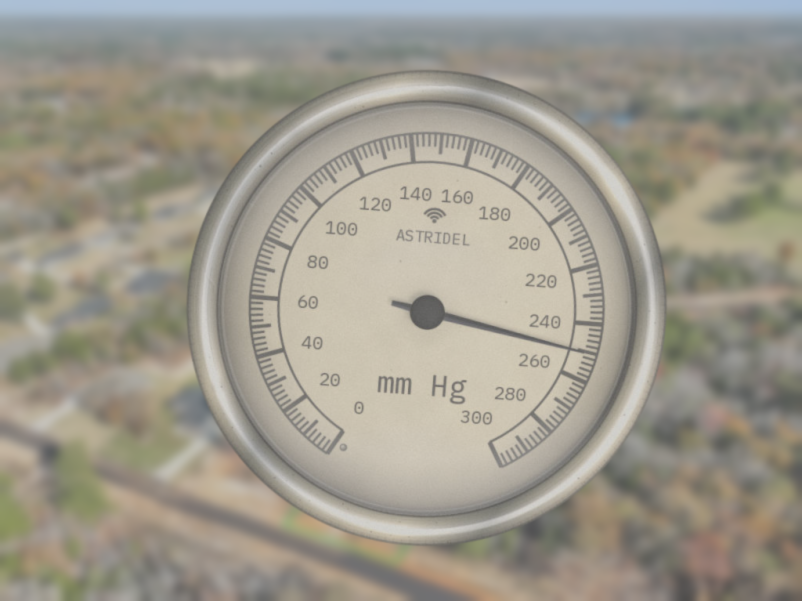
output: 250 mmHg
